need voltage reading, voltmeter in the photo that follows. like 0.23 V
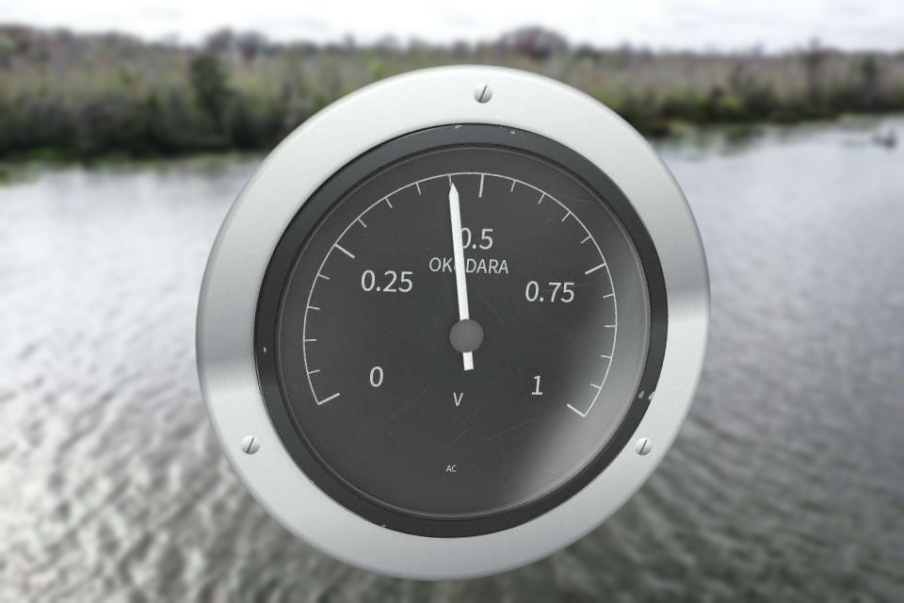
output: 0.45 V
